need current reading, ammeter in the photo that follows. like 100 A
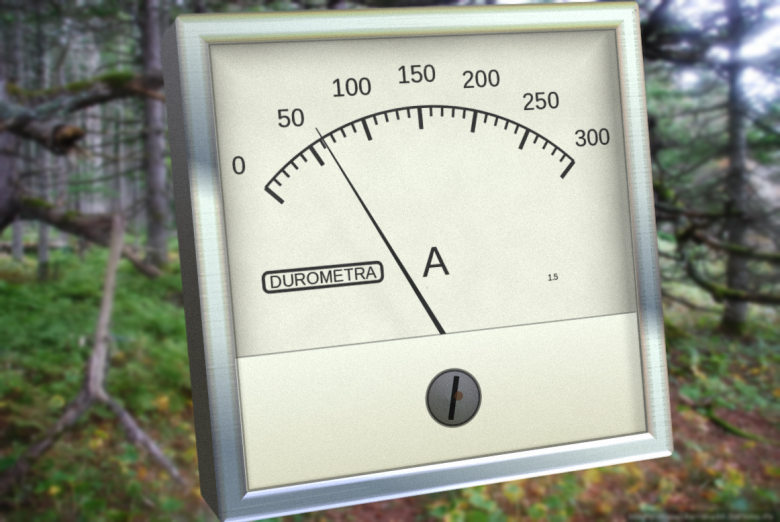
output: 60 A
